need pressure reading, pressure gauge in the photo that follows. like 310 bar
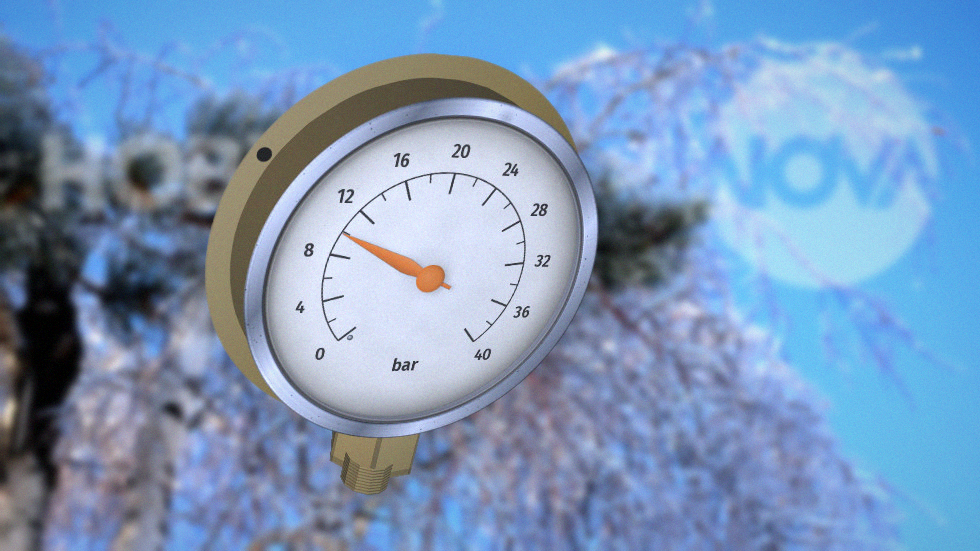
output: 10 bar
